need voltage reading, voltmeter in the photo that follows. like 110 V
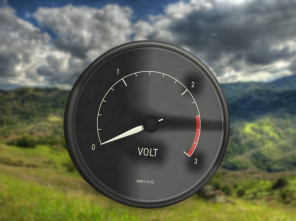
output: 0 V
